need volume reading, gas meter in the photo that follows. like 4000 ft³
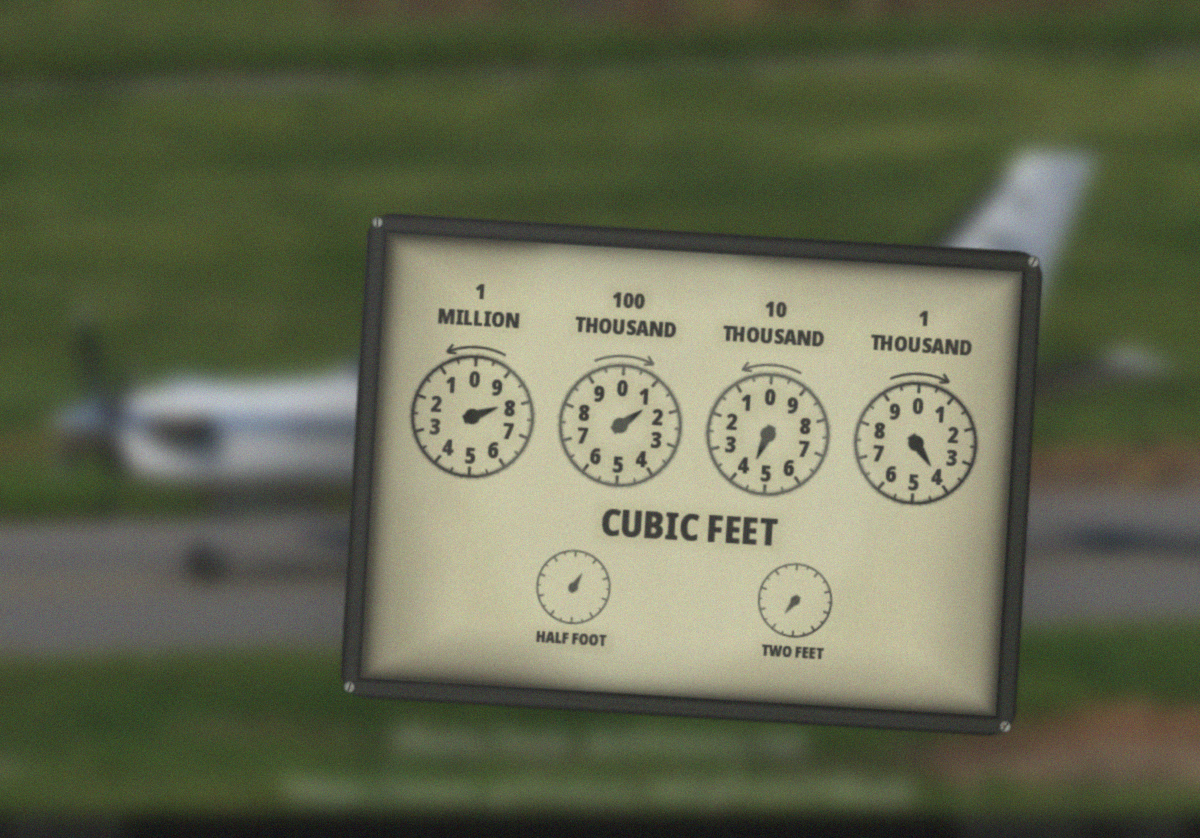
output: 814400 ft³
